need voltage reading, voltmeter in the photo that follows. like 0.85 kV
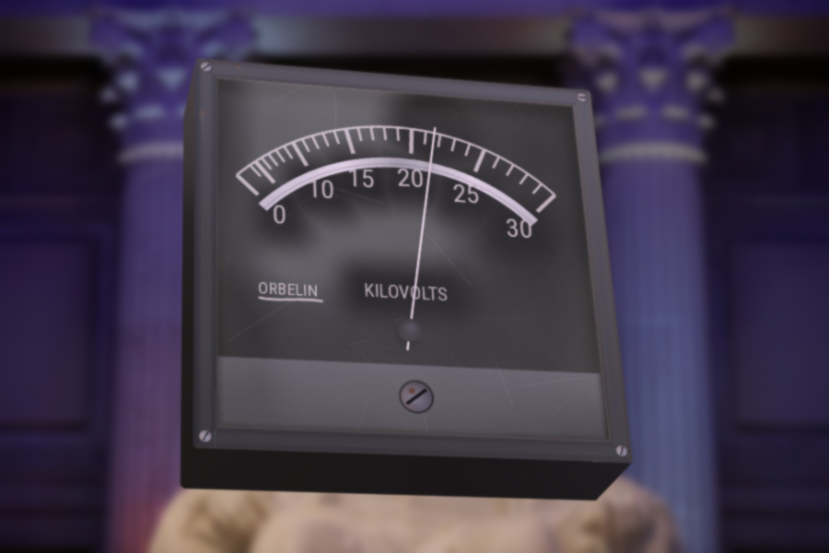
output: 21.5 kV
